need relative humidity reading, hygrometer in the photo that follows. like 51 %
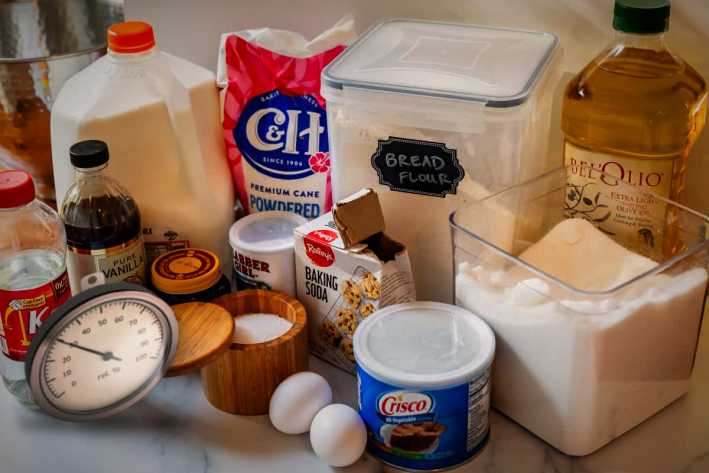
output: 30 %
